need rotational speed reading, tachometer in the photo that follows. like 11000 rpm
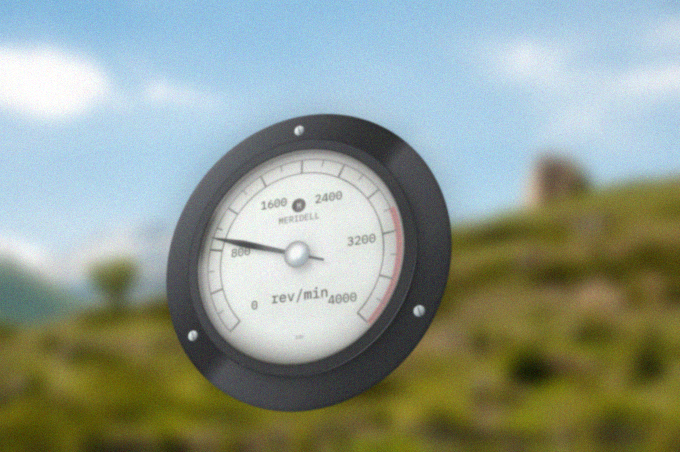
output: 900 rpm
